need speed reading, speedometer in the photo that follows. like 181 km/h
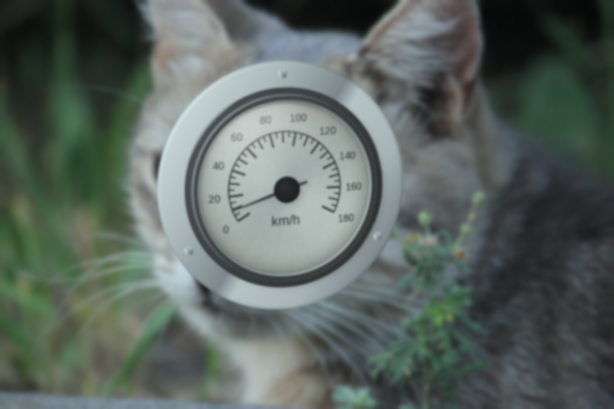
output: 10 km/h
